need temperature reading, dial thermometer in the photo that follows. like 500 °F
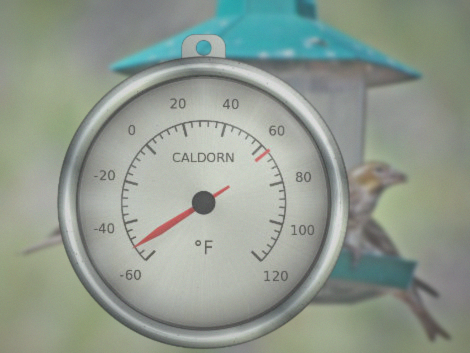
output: -52 °F
